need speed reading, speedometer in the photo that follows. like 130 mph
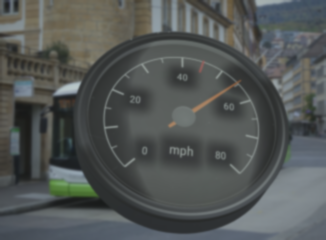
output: 55 mph
